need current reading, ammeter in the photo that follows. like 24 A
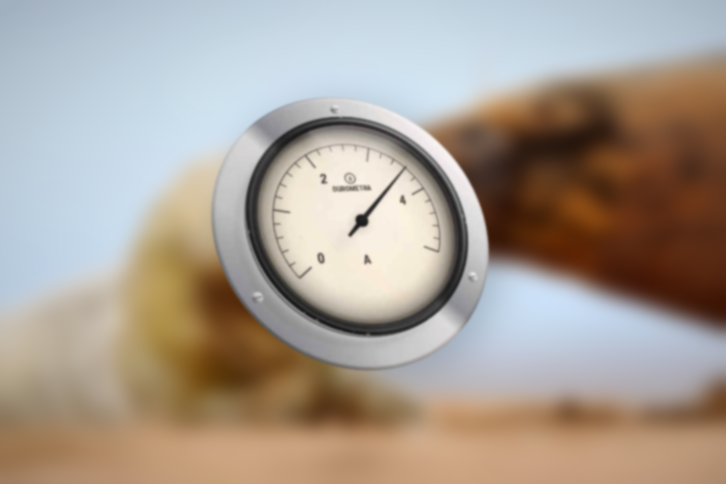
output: 3.6 A
